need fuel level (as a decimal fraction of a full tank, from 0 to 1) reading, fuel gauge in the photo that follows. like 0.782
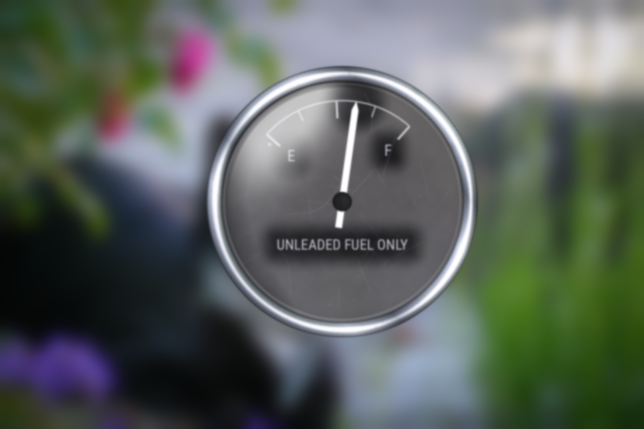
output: 0.625
